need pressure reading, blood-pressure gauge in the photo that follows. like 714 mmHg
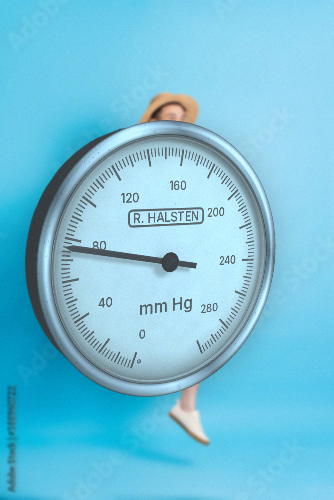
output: 76 mmHg
